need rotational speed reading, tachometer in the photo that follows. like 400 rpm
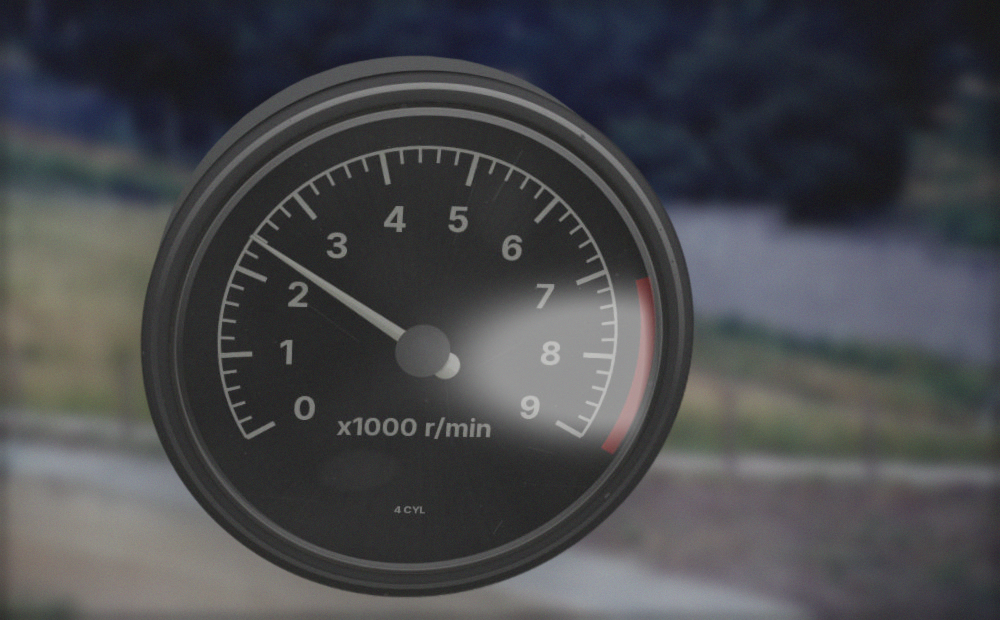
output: 2400 rpm
